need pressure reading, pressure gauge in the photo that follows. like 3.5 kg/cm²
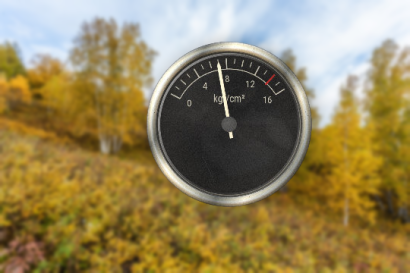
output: 7 kg/cm²
